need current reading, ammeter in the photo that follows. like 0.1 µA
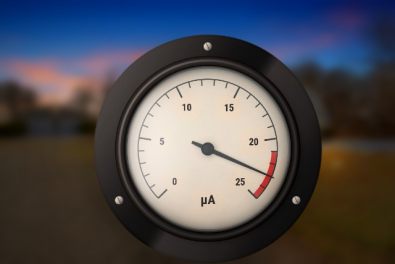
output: 23 µA
